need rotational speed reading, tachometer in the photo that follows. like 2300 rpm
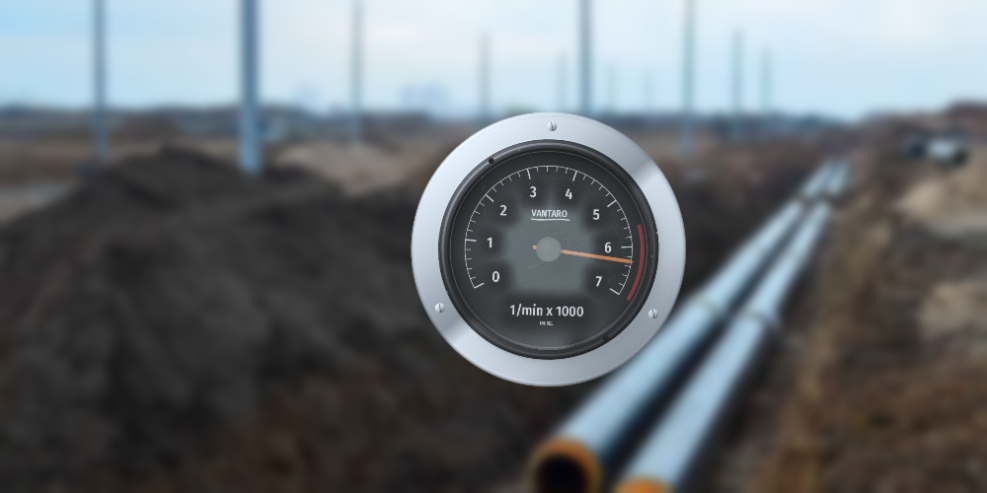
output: 6300 rpm
